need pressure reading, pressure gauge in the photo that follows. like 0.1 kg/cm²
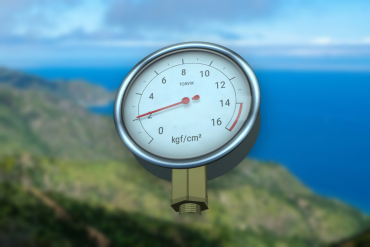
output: 2 kg/cm²
